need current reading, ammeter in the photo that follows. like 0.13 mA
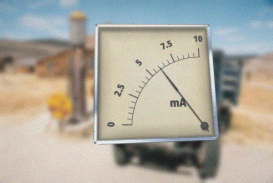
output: 6 mA
